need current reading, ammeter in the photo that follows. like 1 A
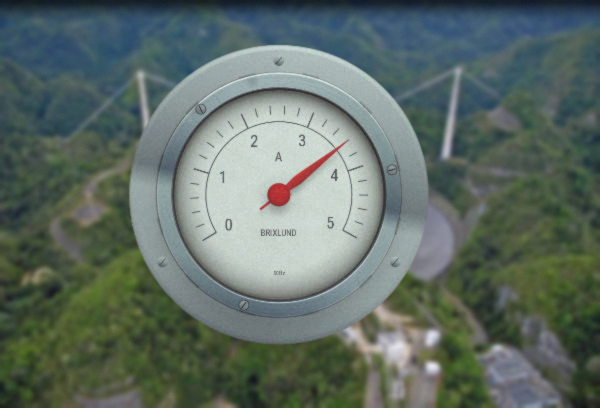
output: 3.6 A
